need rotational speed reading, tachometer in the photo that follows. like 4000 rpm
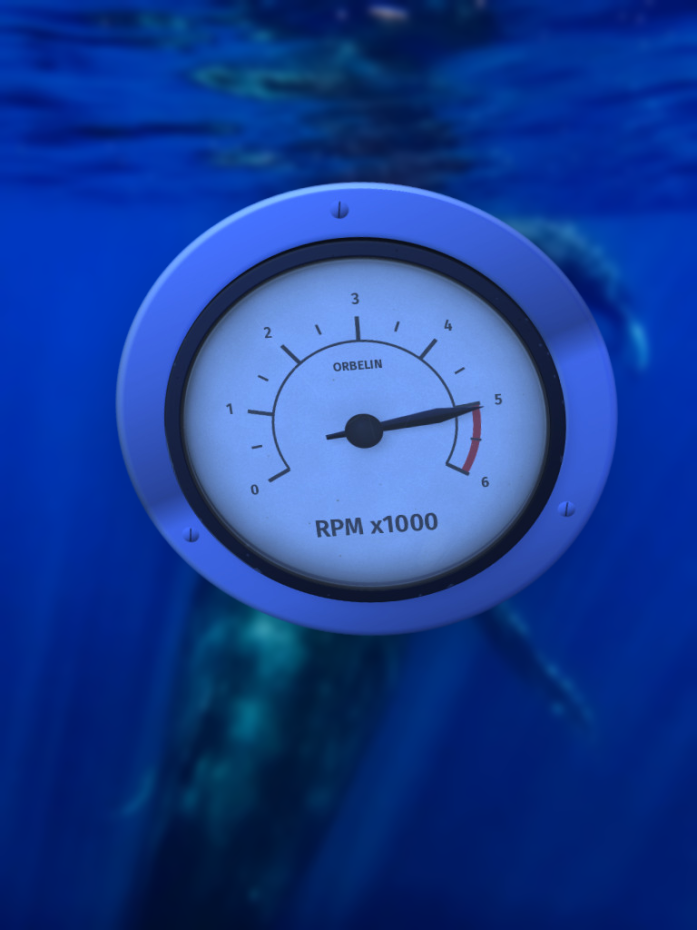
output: 5000 rpm
